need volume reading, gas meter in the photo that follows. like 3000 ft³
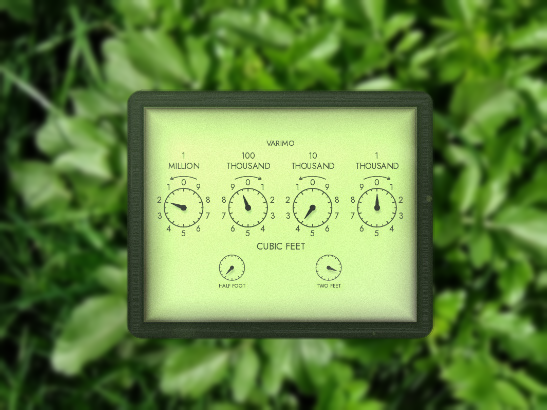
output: 194000 ft³
